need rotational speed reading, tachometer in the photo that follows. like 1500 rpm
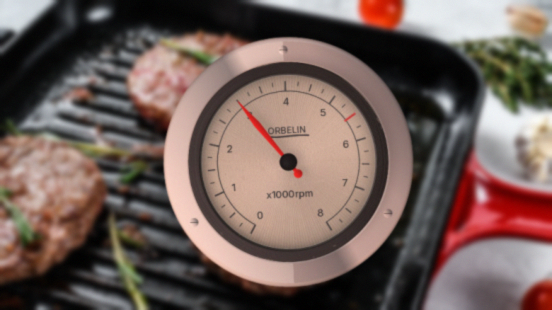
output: 3000 rpm
